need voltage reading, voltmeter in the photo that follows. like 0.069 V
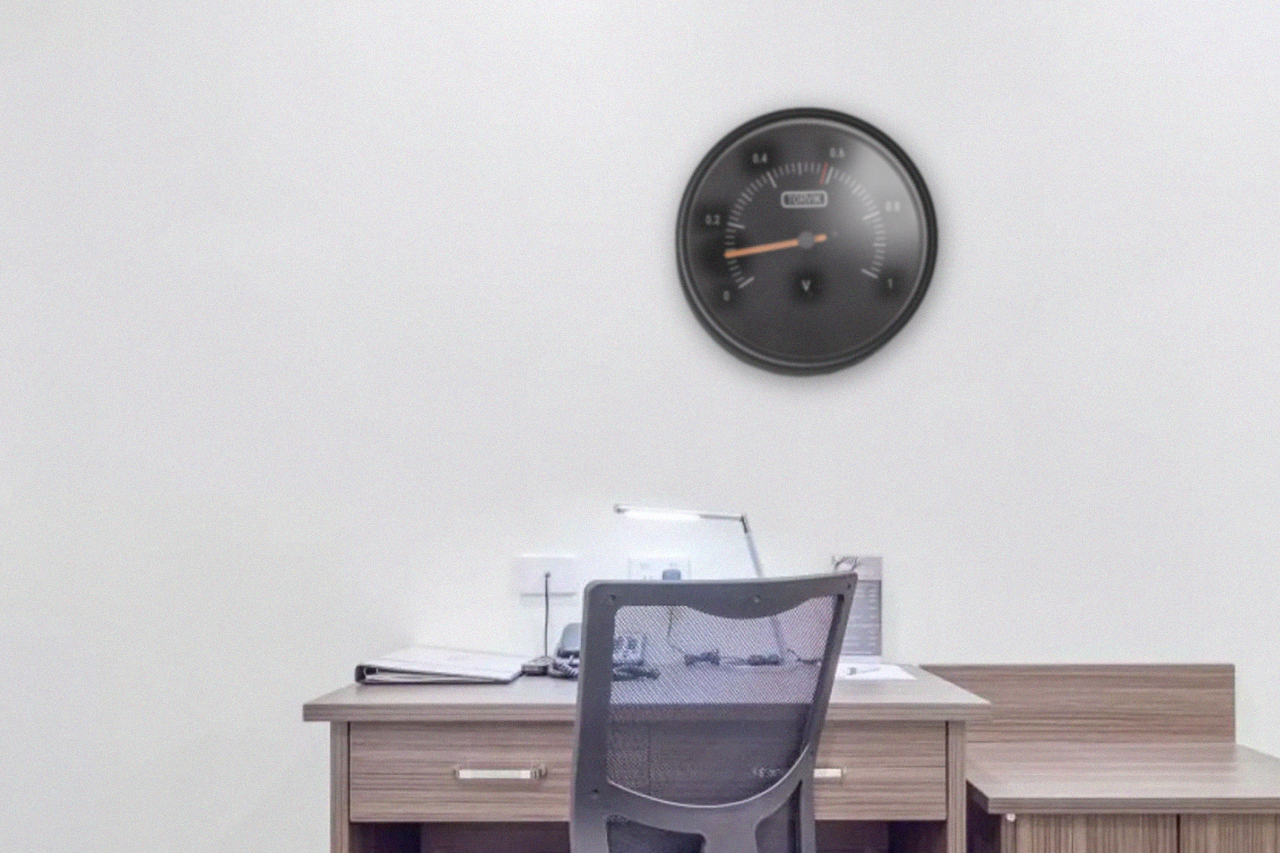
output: 0.1 V
